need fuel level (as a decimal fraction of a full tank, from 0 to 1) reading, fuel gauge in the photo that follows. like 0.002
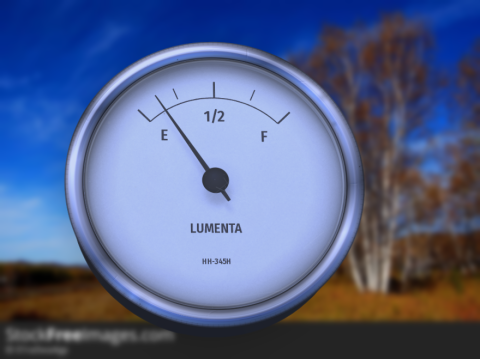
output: 0.125
